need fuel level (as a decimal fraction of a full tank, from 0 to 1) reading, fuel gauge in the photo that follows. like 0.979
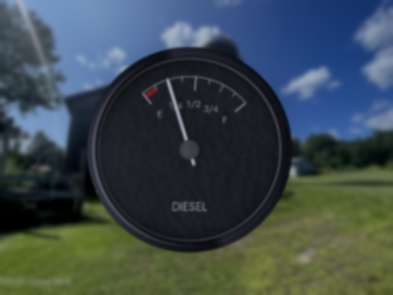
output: 0.25
